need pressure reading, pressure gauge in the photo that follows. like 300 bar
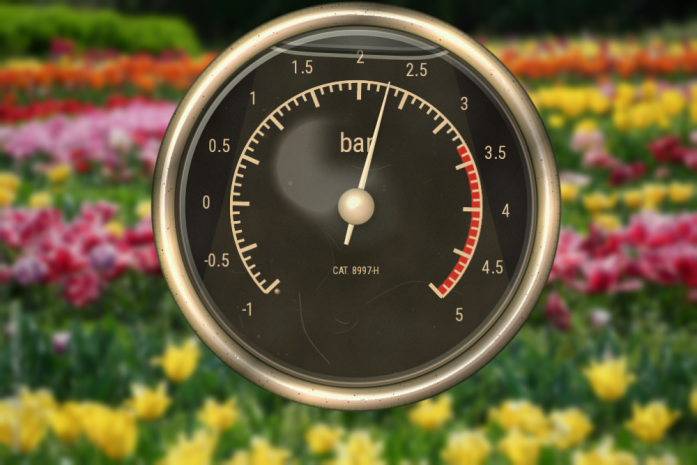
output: 2.3 bar
